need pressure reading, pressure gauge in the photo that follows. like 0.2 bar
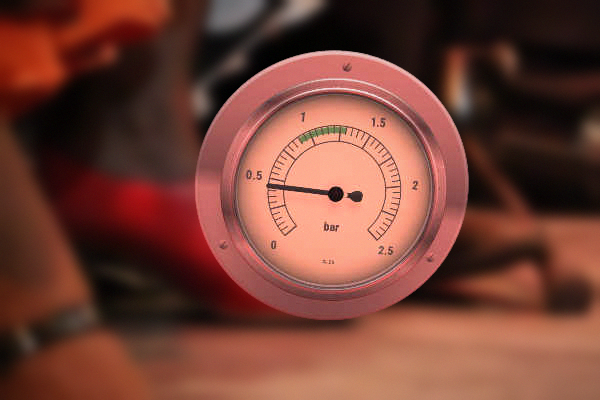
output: 0.45 bar
